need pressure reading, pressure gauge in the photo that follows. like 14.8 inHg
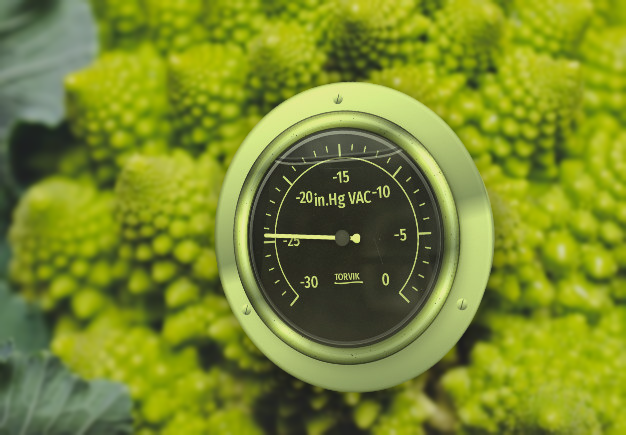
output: -24.5 inHg
